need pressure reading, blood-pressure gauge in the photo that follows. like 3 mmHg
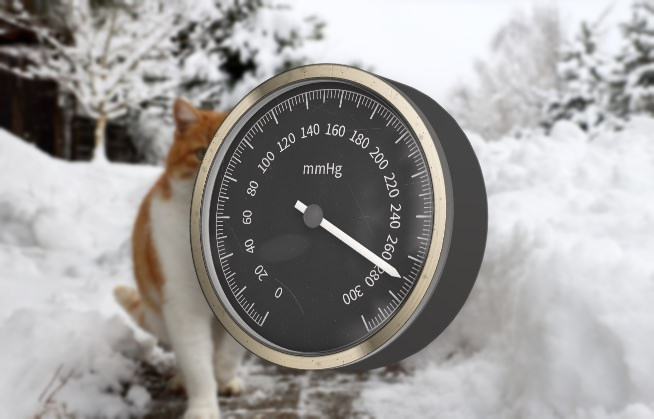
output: 270 mmHg
